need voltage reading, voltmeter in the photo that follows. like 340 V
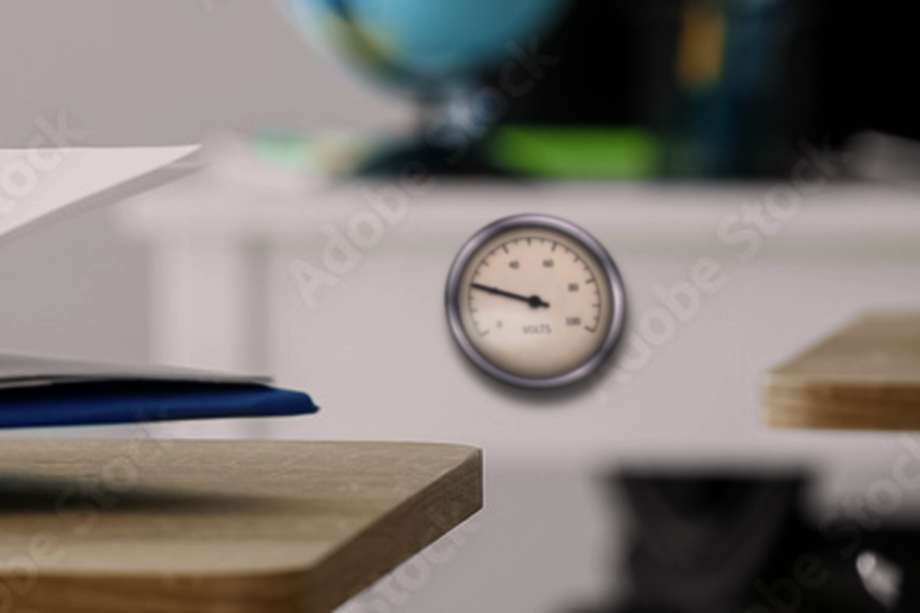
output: 20 V
